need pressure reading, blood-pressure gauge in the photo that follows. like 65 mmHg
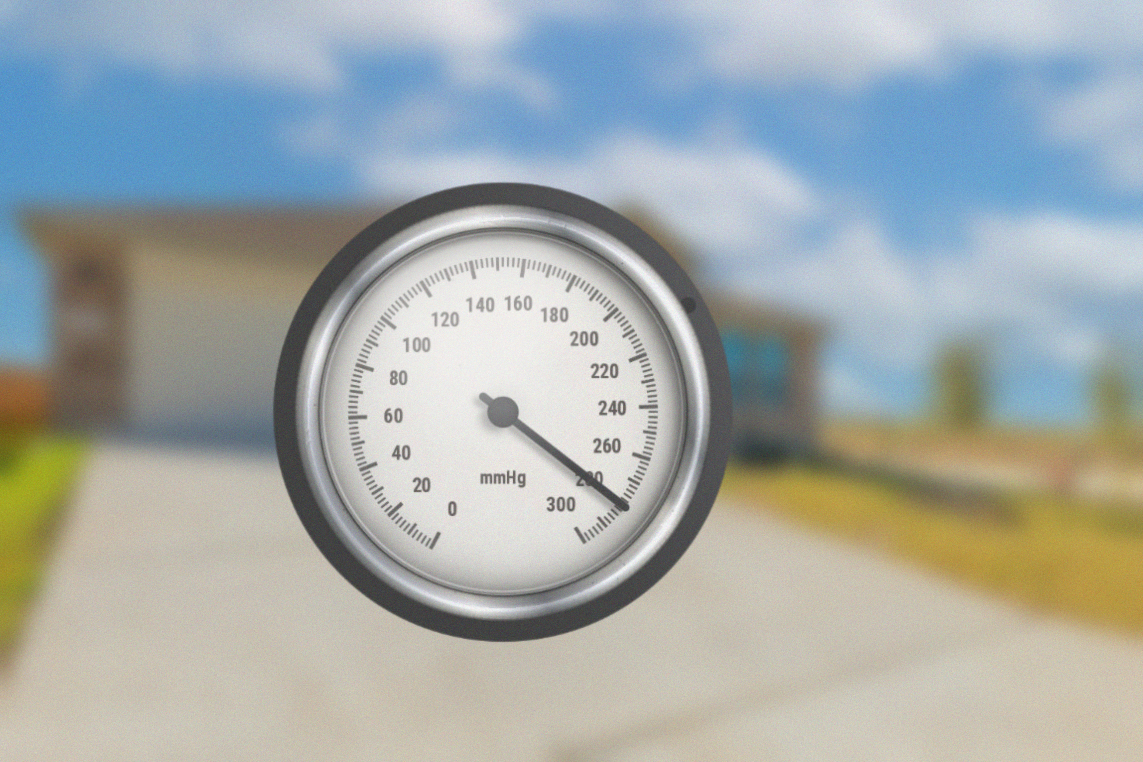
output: 280 mmHg
